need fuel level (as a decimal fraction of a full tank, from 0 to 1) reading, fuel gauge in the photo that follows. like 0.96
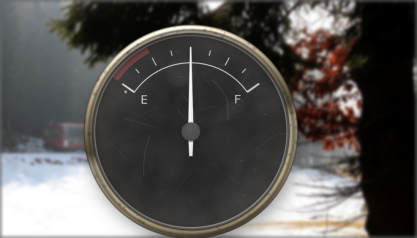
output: 0.5
